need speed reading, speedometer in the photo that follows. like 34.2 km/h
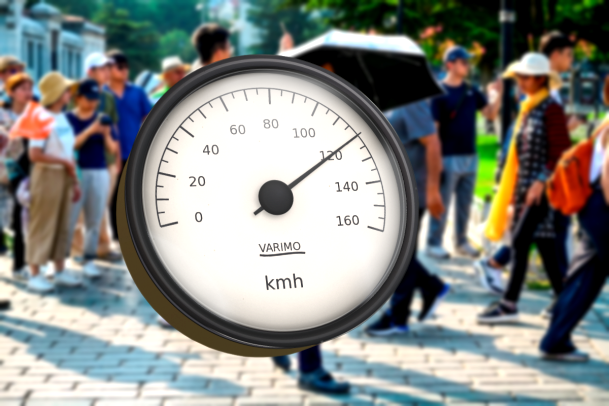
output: 120 km/h
